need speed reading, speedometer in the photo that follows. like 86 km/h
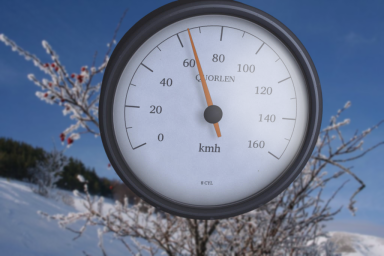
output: 65 km/h
